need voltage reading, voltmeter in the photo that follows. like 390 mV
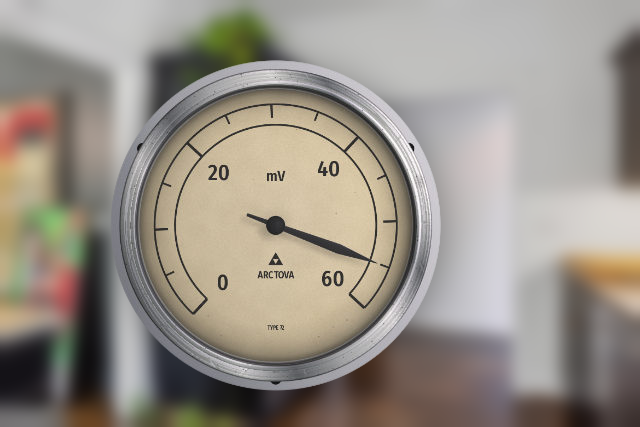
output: 55 mV
